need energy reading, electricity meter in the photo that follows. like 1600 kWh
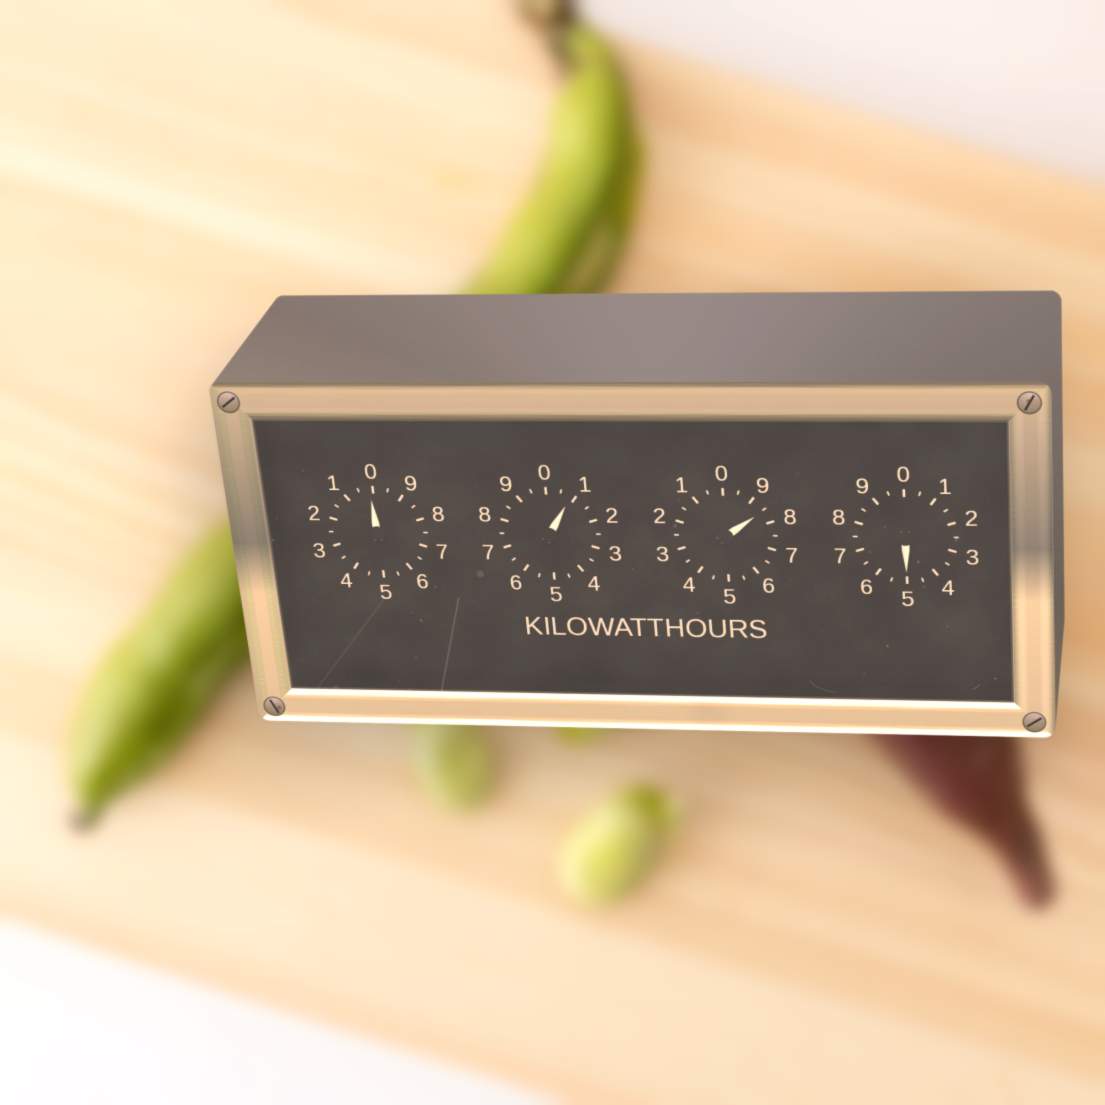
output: 85 kWh
